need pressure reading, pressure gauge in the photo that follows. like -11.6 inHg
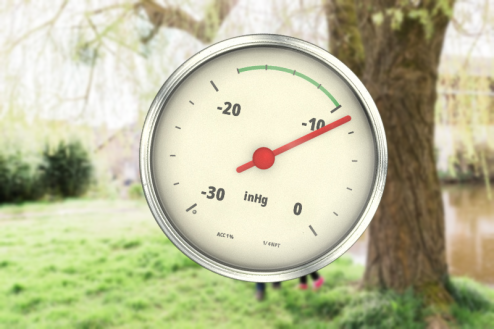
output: -9 inHg
